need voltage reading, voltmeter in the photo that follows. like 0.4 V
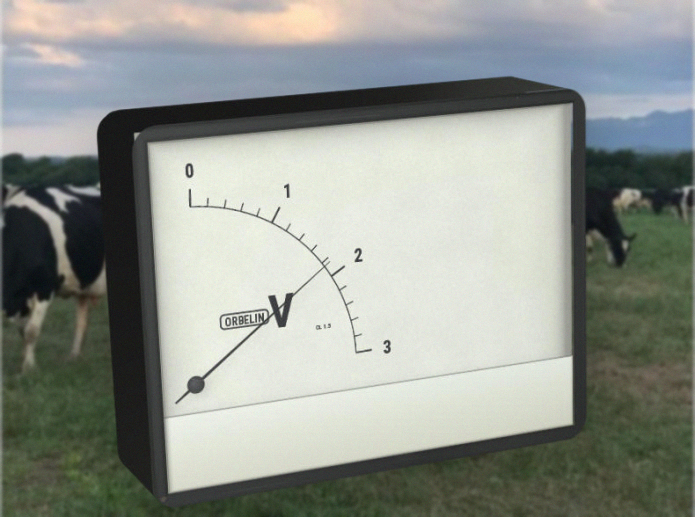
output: 1.8 V
